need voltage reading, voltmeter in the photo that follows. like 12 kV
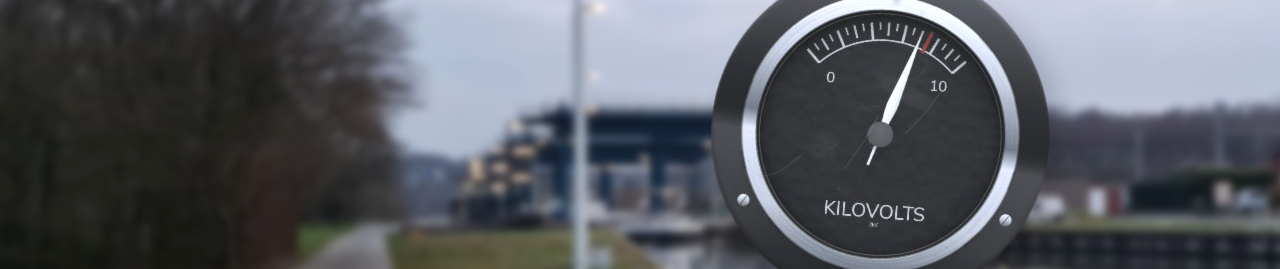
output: 7 kV
